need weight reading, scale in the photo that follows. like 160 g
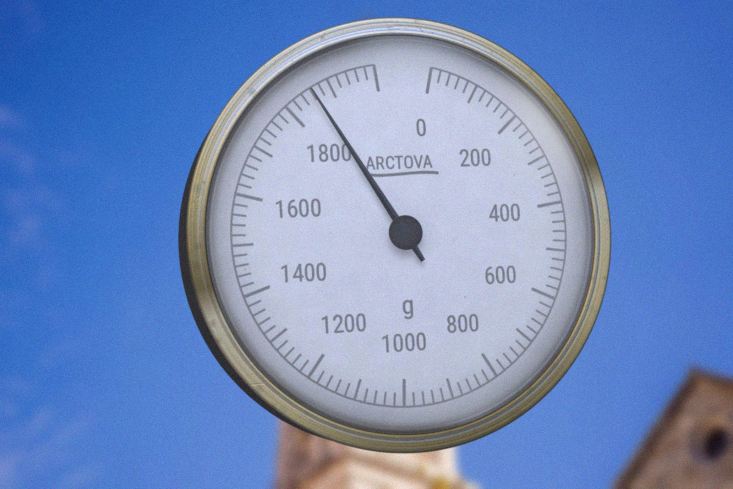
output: 1860 g
